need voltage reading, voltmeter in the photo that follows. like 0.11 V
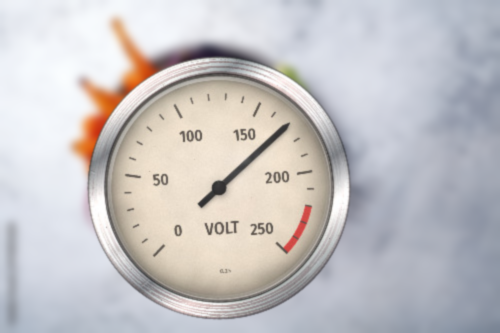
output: 170 V
